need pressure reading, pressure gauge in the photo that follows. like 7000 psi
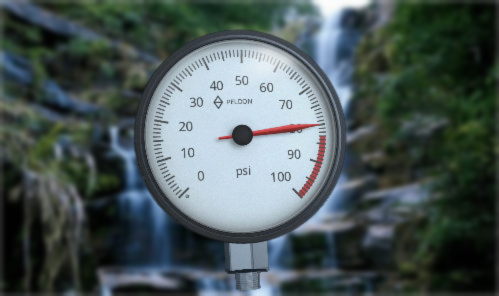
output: 80 psi
